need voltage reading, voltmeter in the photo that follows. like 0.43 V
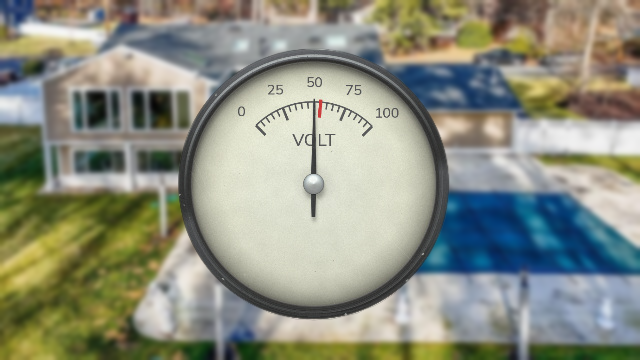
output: 50 V
